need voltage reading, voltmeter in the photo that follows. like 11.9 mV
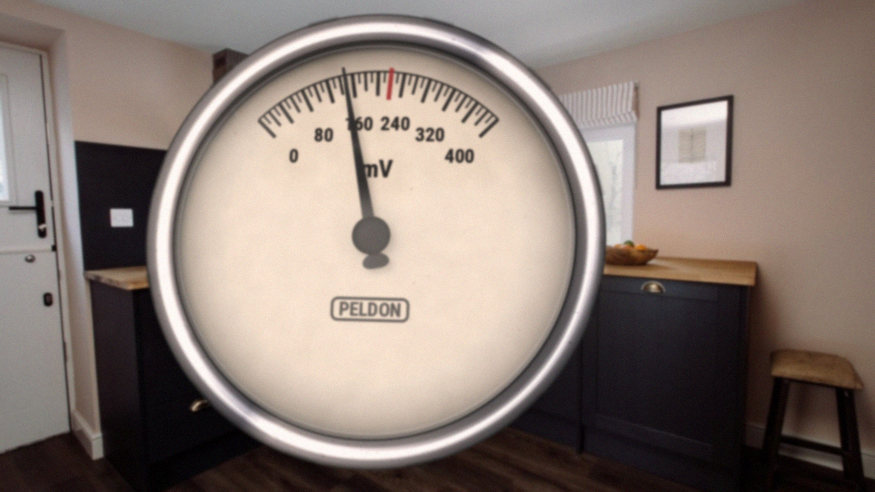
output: 150 mV
